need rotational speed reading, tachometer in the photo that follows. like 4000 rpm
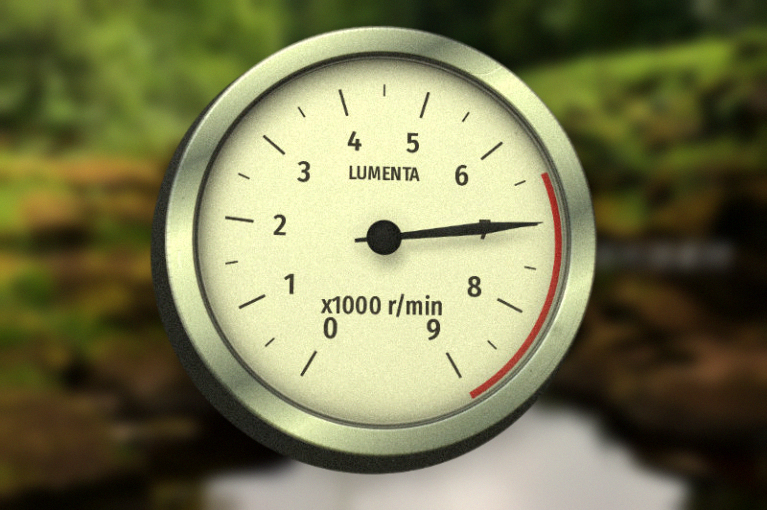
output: 7000 rpm
